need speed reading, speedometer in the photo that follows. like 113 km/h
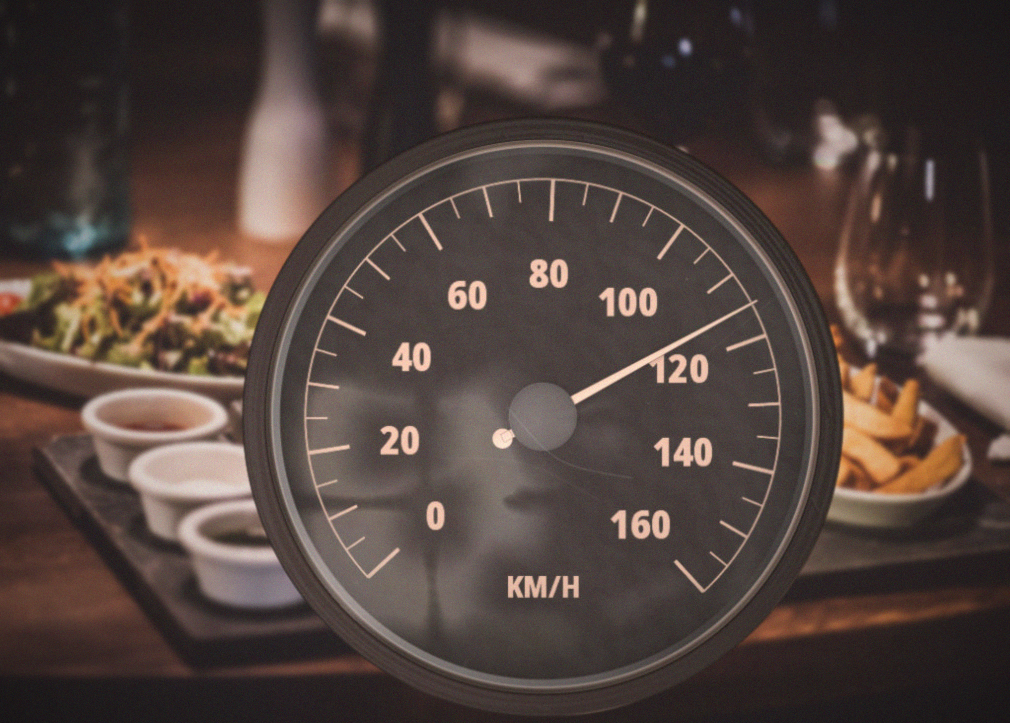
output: 115 km/h
